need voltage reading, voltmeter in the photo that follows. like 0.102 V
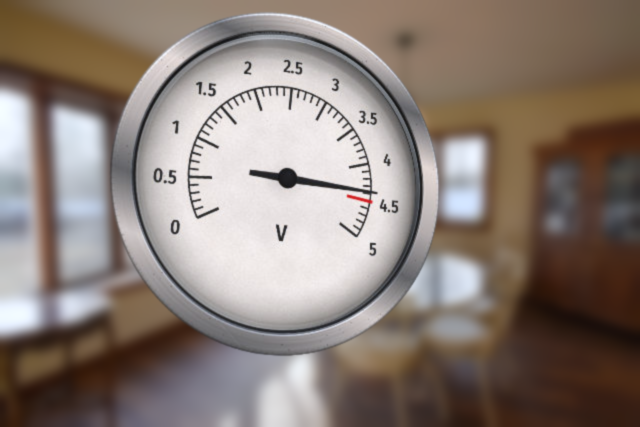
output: 4.4 V
